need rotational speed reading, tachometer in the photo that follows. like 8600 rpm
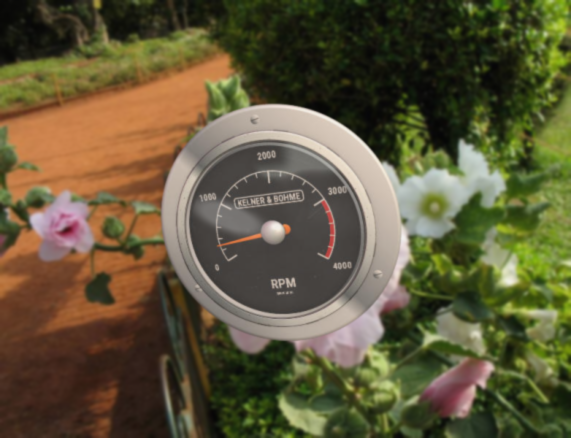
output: 300 rpm
